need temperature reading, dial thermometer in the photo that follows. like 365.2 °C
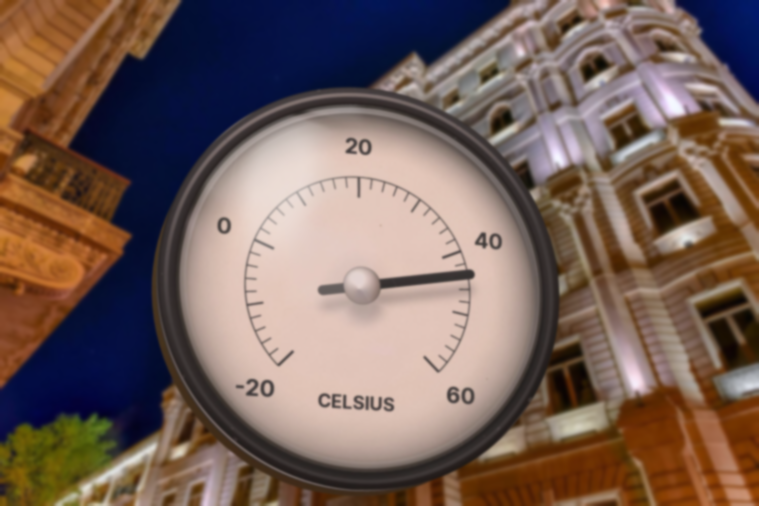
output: 44 °C
